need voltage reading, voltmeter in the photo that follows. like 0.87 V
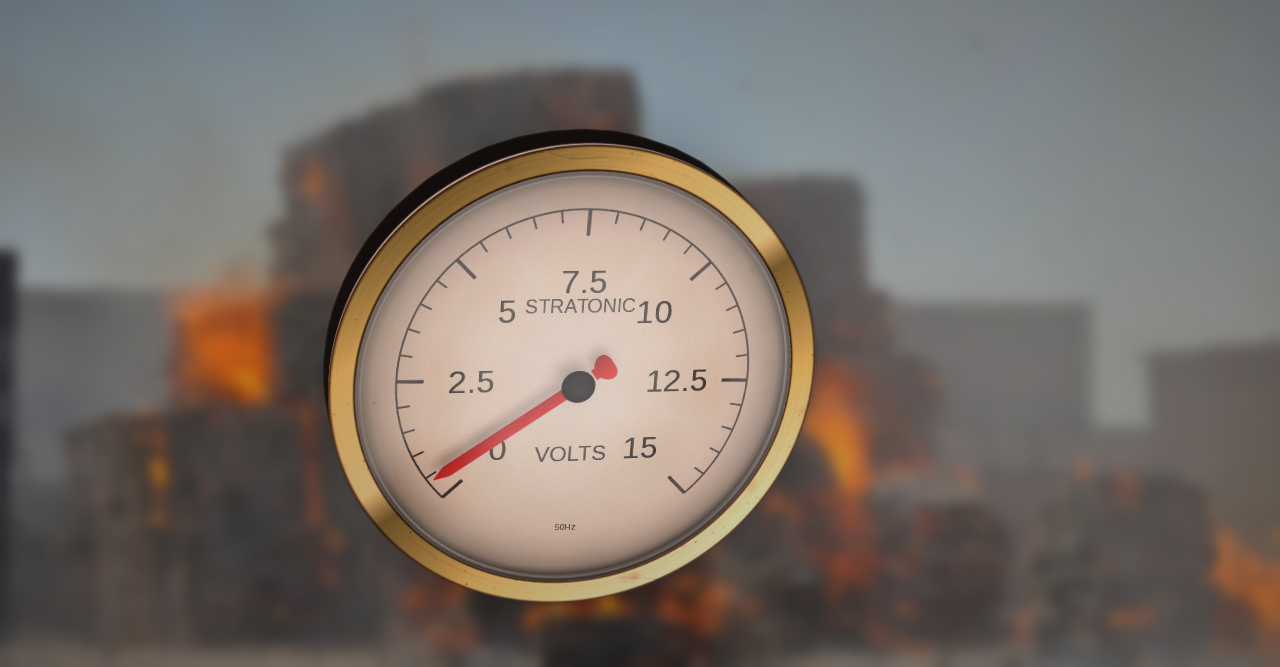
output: 0.5 V
